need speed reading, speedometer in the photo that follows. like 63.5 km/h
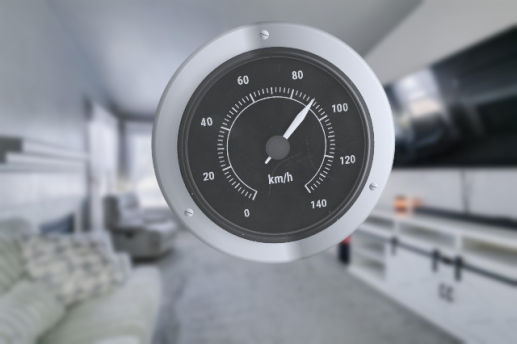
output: 90 km/h
